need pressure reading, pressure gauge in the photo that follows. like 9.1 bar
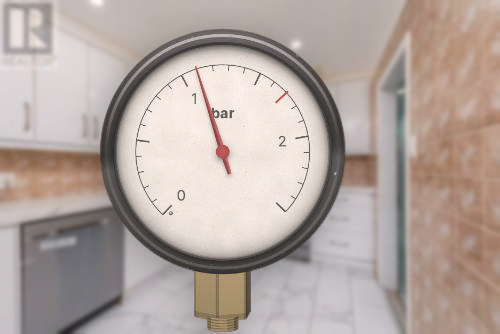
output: 1.1 bar
